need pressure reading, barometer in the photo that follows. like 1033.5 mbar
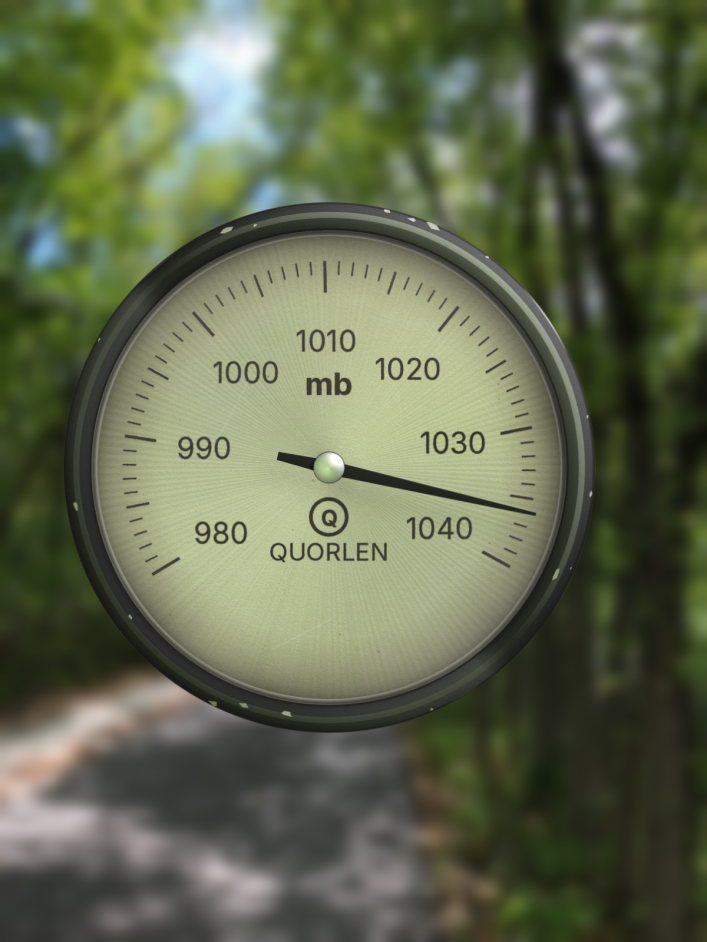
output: 1036 mbar
